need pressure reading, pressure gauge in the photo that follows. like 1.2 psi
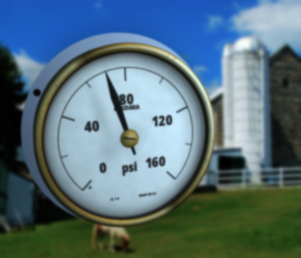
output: 70 psi
